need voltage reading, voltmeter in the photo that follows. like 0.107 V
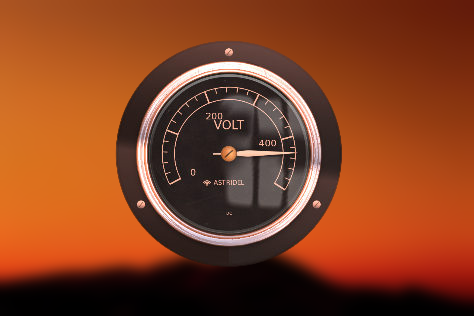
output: 430 V
